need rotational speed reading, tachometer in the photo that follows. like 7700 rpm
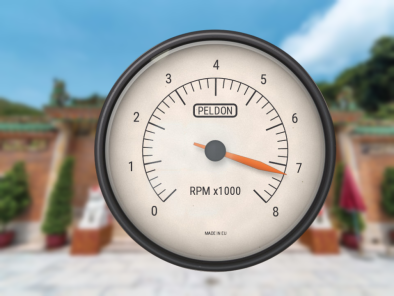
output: 7200 rpm
